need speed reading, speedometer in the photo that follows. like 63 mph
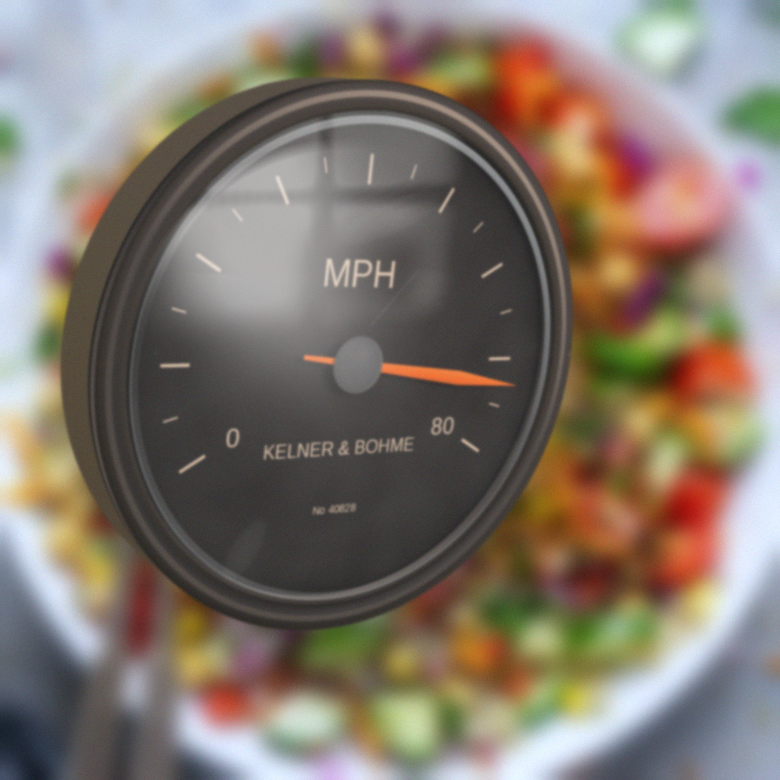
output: 72.5 mph
